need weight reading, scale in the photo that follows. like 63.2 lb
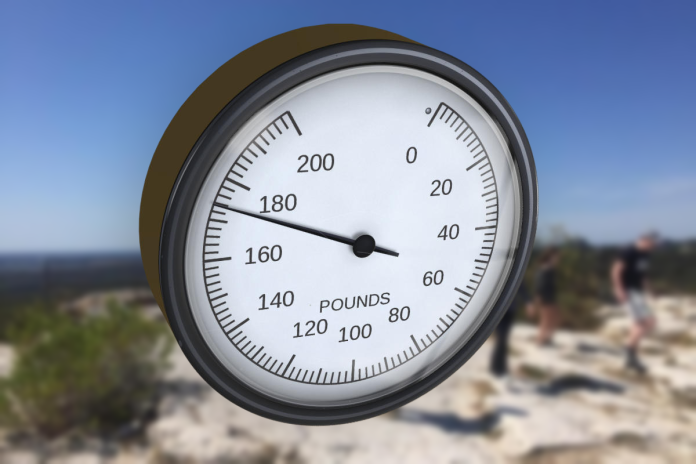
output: 174 lb
